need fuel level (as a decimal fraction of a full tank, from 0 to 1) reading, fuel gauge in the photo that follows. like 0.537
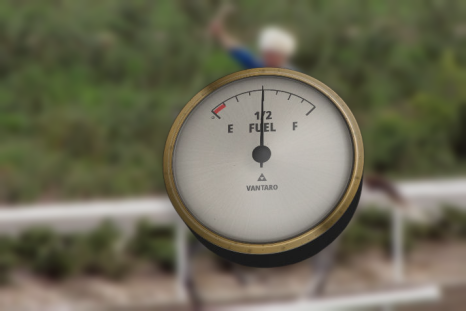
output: 0.5
